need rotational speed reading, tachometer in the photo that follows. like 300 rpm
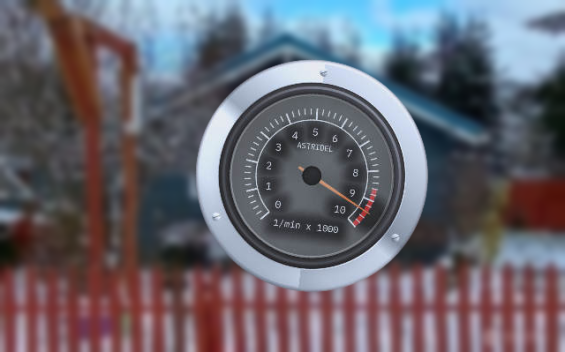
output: 9400 rpm
